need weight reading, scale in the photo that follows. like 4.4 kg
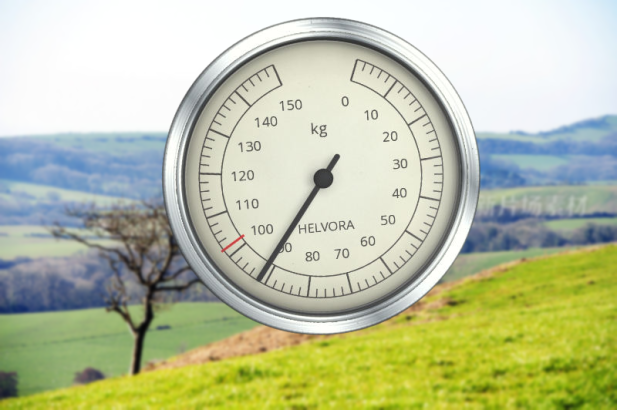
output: 92 kg
